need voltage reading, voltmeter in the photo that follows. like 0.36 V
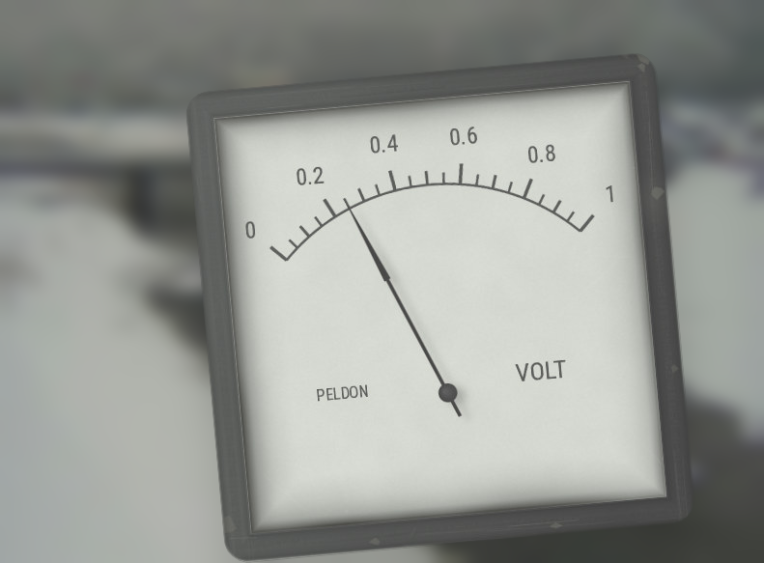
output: 0.25 V
